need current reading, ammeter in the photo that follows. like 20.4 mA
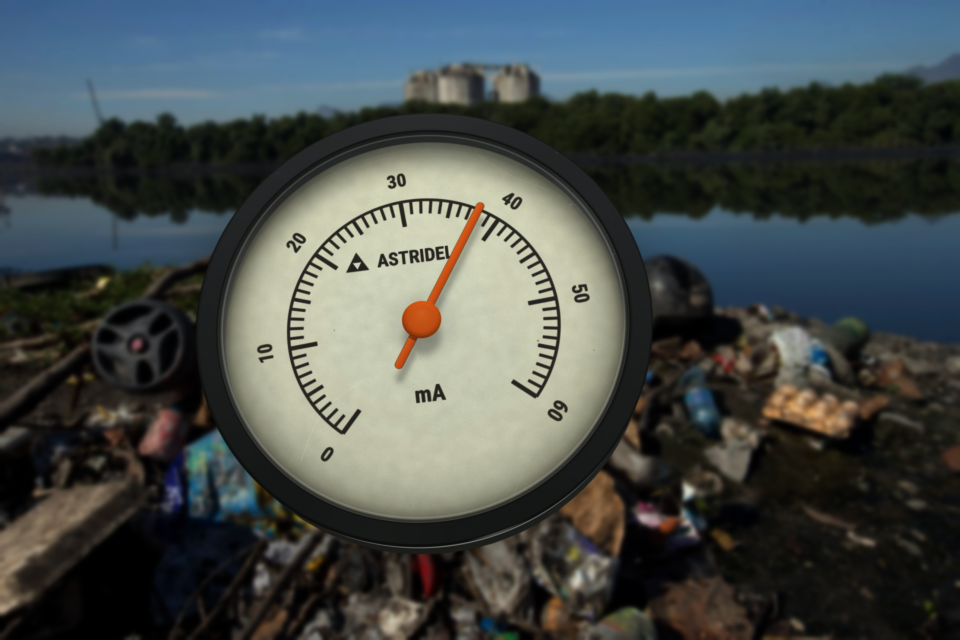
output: 38 mA
